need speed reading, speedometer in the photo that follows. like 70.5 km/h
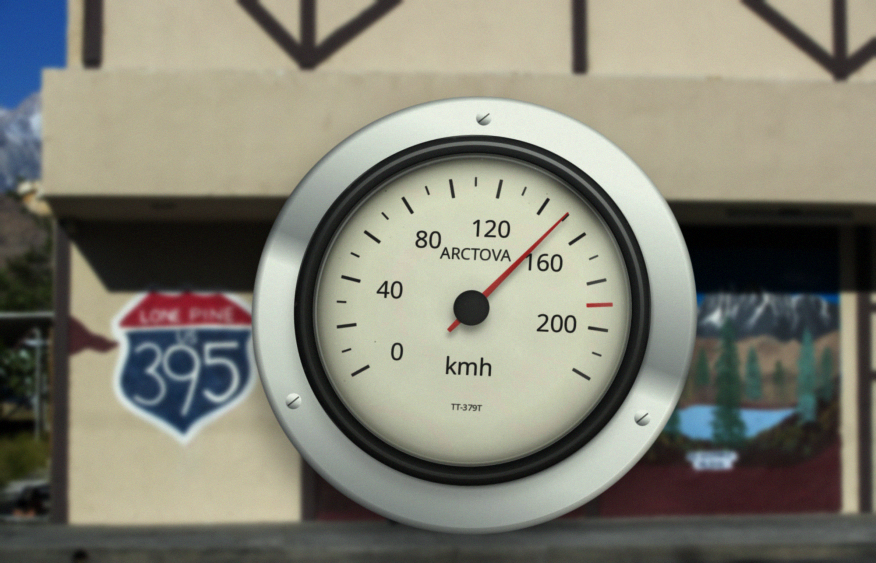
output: 150 km/h
